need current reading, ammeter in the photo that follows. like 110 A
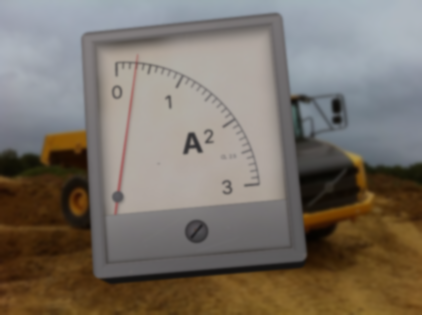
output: 0.3 A
